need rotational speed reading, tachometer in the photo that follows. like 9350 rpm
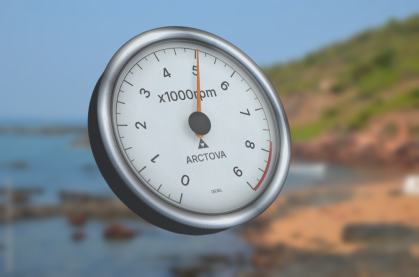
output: 5000 rpm
